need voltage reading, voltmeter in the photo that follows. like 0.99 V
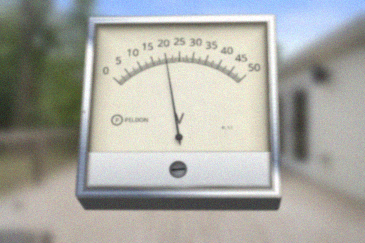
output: 20 V
